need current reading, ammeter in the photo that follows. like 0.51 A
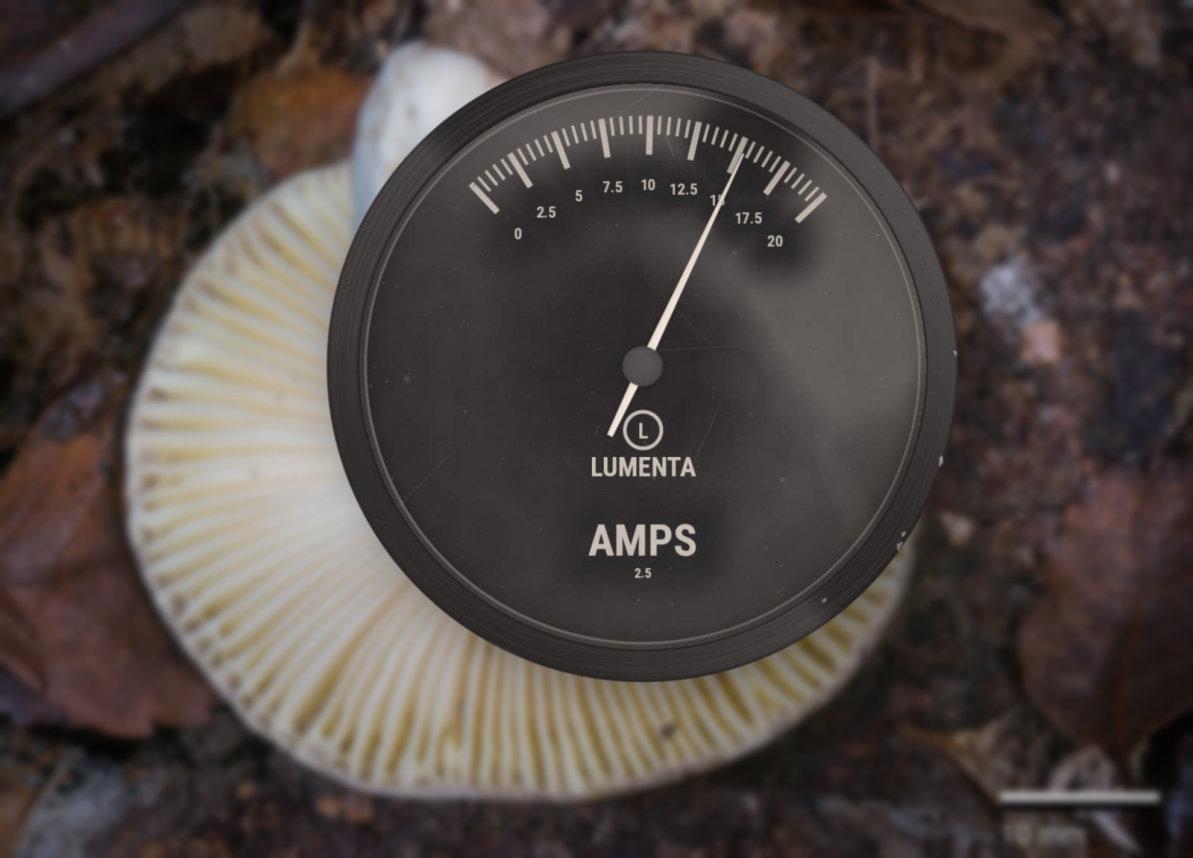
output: 15.25 A
